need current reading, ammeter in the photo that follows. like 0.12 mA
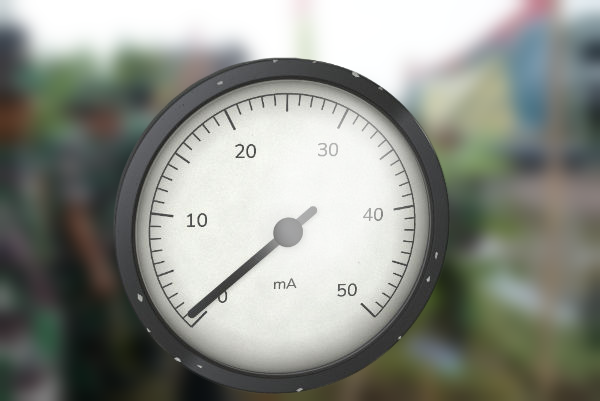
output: 1 mA
